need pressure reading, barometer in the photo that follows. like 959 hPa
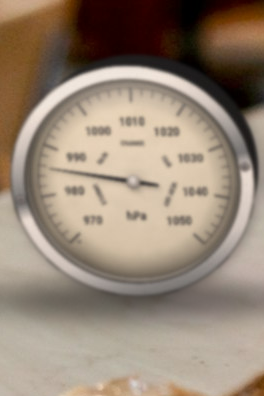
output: 986 hPa
